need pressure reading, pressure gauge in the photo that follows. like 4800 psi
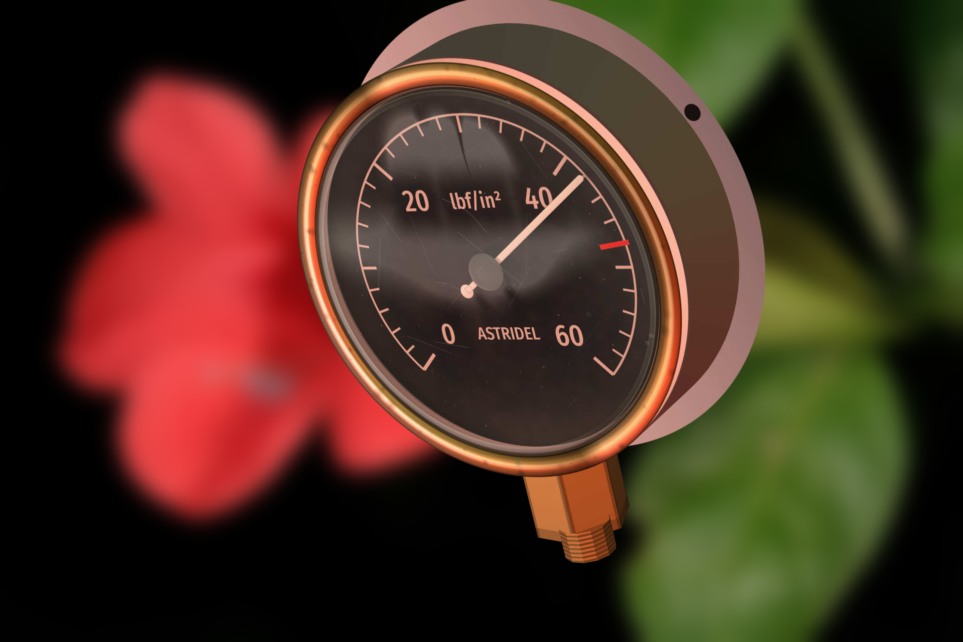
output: 42 psi
